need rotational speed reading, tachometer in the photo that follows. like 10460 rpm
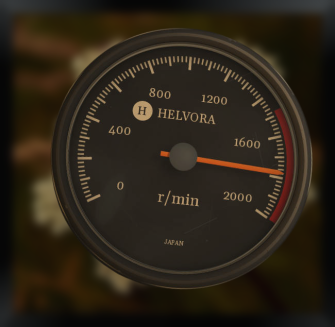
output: 1780 rpm
